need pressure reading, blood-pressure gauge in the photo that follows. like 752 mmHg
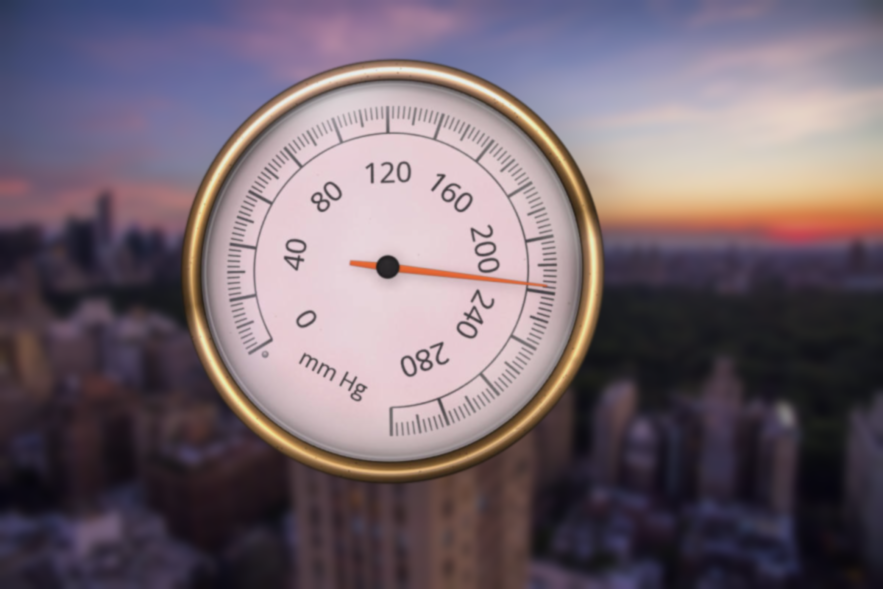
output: 218 mmHg
